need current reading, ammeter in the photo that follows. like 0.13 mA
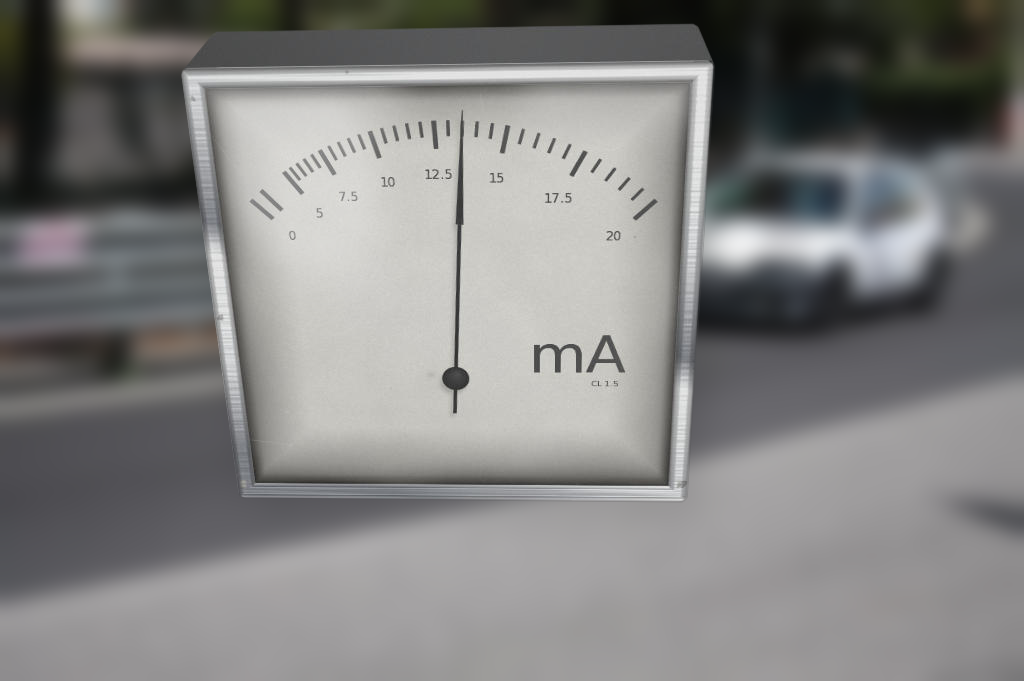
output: 13.5 mA
